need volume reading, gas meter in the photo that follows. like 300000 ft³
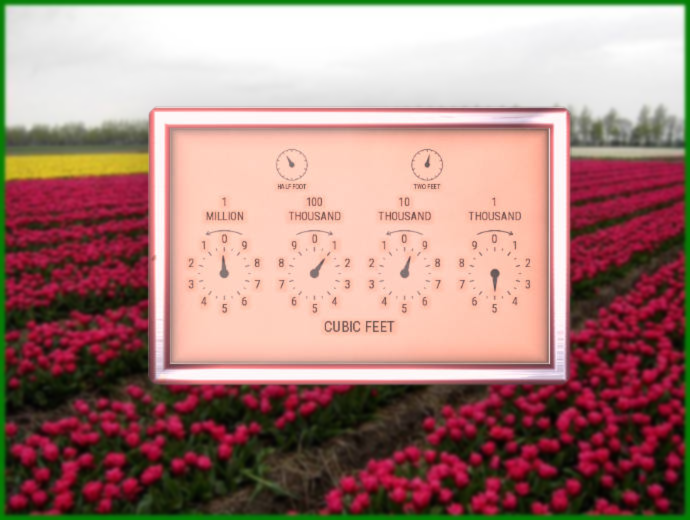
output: 9500 ft³
